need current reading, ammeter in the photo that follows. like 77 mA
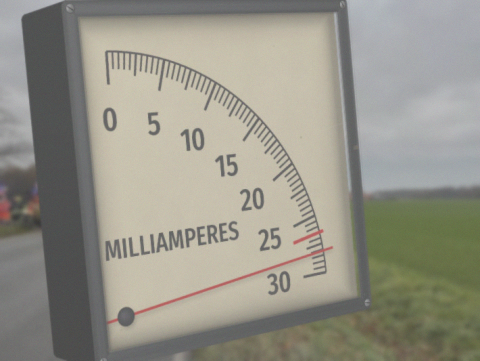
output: 28 mA
